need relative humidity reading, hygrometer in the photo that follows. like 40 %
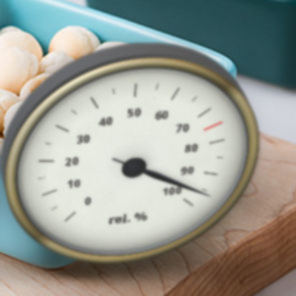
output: 95 %
